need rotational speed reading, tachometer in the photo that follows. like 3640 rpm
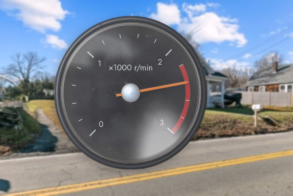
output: 2400 rpm
